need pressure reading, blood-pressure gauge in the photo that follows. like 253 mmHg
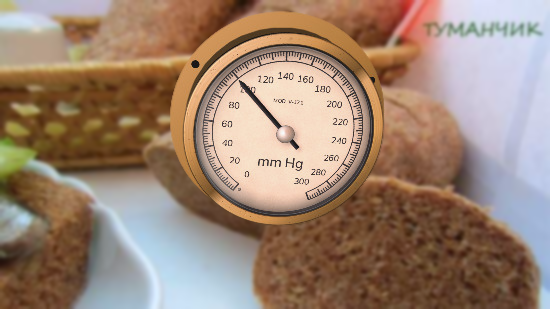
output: 100 mmHg
